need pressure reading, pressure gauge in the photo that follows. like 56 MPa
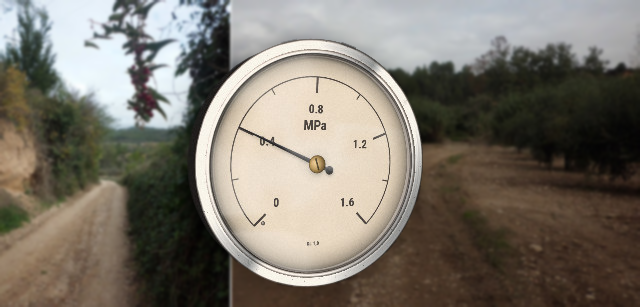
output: 0.4 MPa
